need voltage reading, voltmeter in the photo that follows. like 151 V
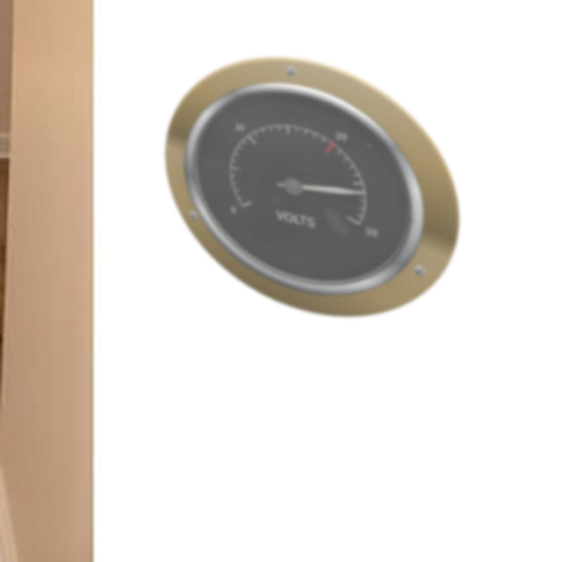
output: 26 V
